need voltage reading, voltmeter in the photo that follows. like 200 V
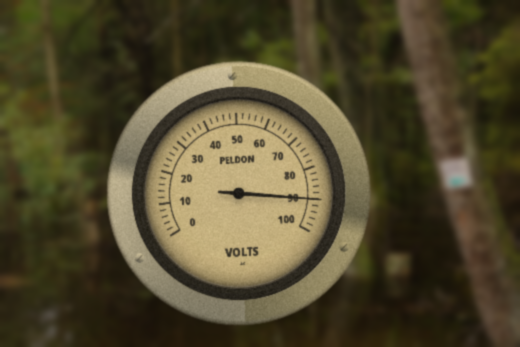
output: 90 V
